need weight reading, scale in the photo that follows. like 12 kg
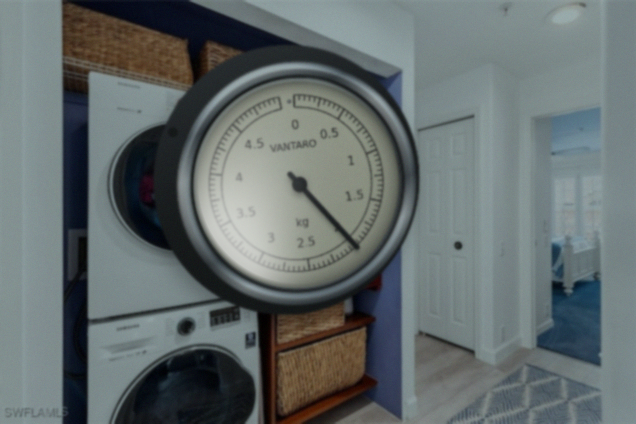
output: 2 kg
